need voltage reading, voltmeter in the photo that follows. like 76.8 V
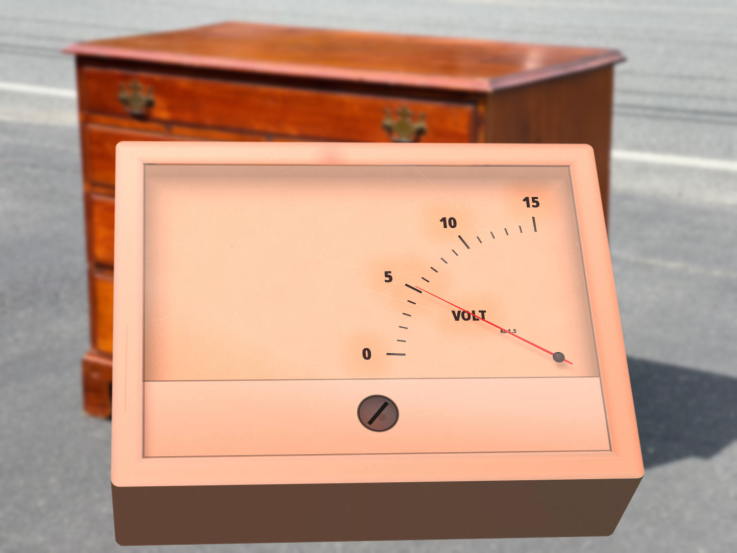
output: 5 V
